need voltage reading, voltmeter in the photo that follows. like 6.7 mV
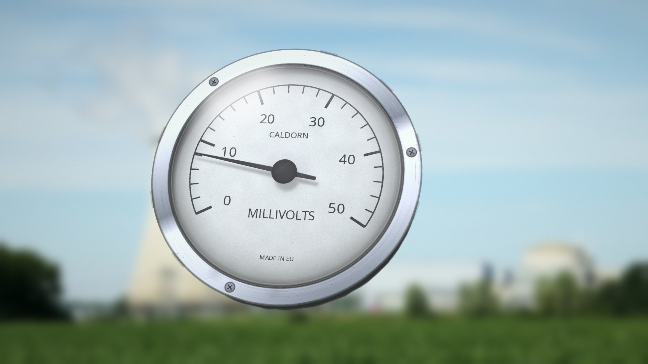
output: 8 mV
